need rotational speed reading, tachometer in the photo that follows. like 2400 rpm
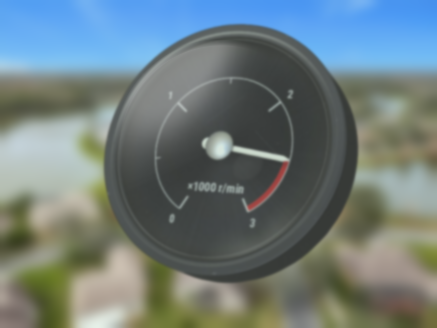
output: 2500 rpm
